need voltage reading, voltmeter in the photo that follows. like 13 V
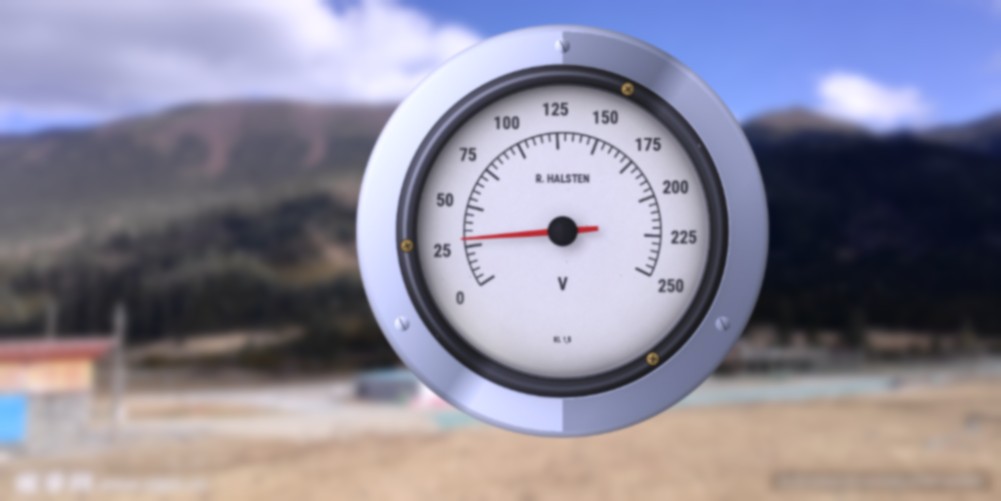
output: 30 V
